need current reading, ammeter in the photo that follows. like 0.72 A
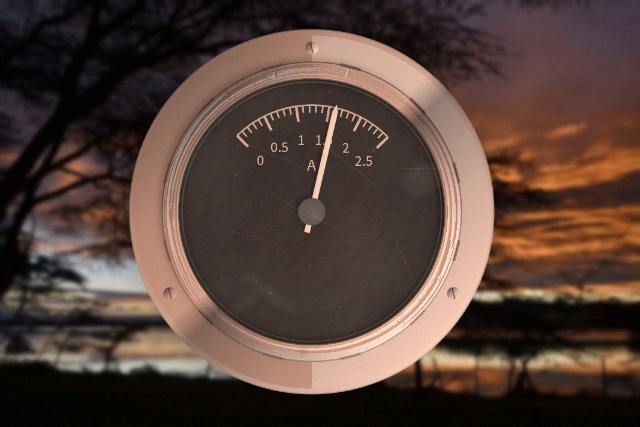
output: 1.6 A
